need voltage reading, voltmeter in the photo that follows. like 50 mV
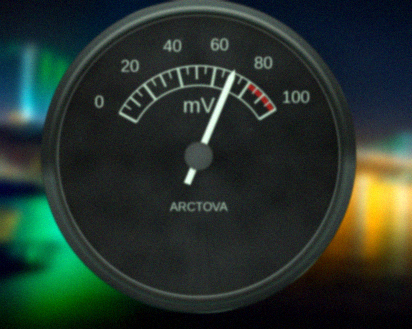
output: 70 mV
